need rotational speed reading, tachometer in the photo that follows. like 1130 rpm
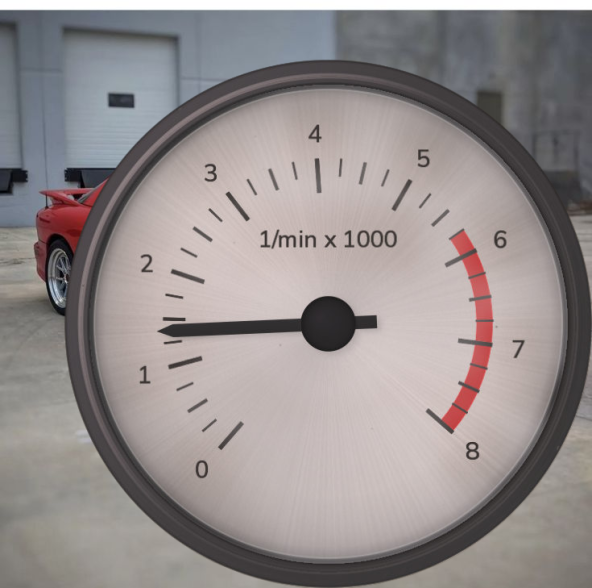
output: 1375 rpm
